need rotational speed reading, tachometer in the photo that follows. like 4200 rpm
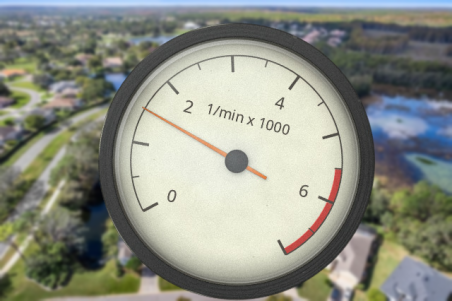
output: 1500 rpm
